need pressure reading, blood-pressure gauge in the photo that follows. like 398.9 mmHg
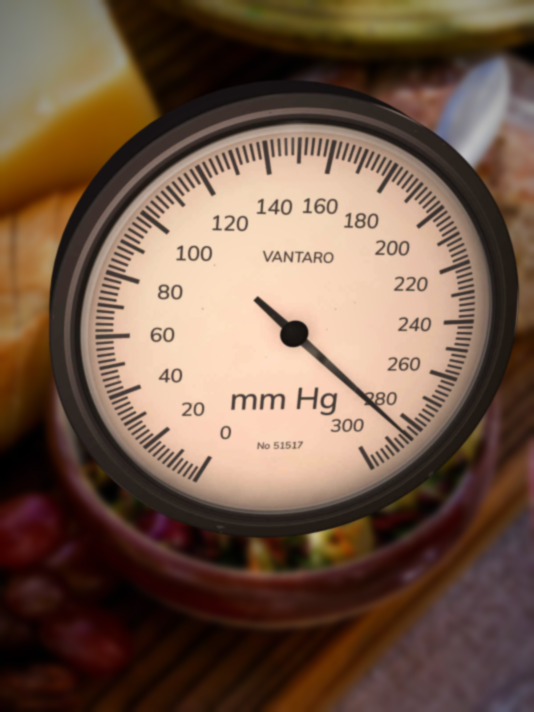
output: 284 mmHg
